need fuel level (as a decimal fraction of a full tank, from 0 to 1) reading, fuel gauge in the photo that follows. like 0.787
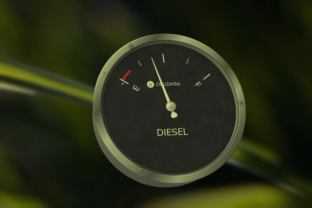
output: 0.375
